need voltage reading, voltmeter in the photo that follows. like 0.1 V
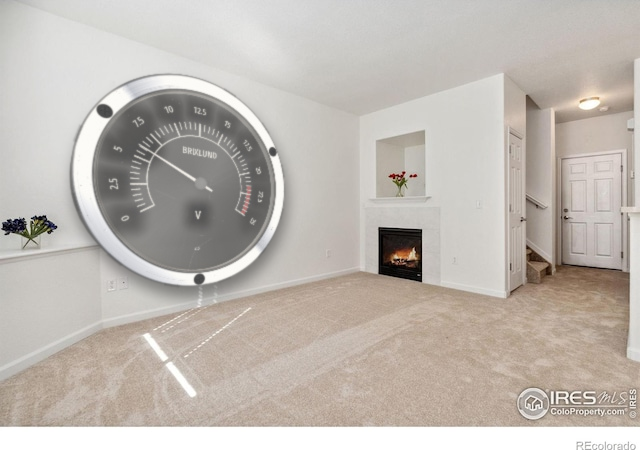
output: 6 V
